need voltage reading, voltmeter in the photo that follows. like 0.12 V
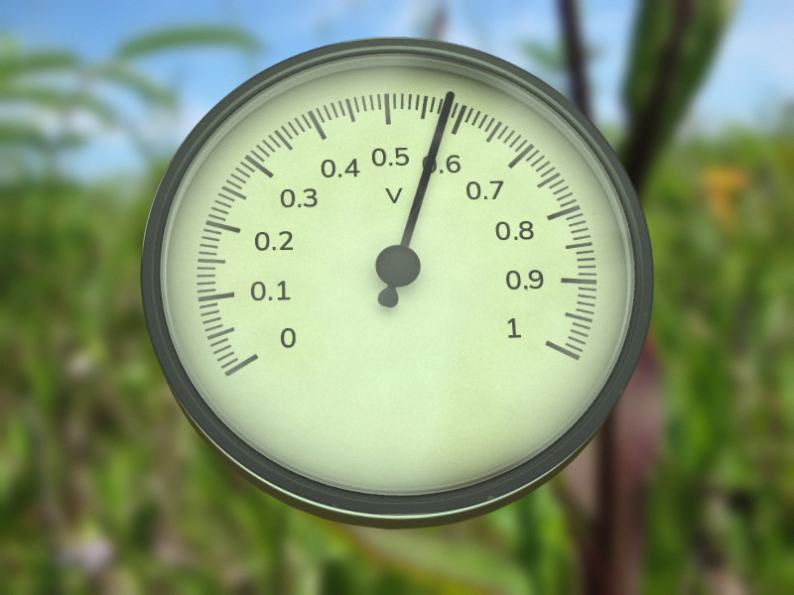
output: 0.58 V
